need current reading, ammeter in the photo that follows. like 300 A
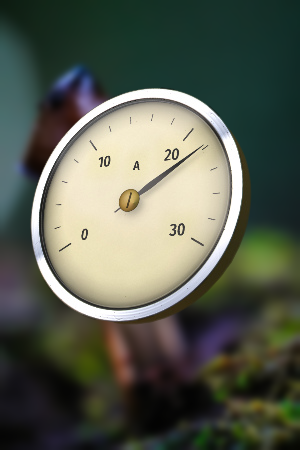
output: 22 A
